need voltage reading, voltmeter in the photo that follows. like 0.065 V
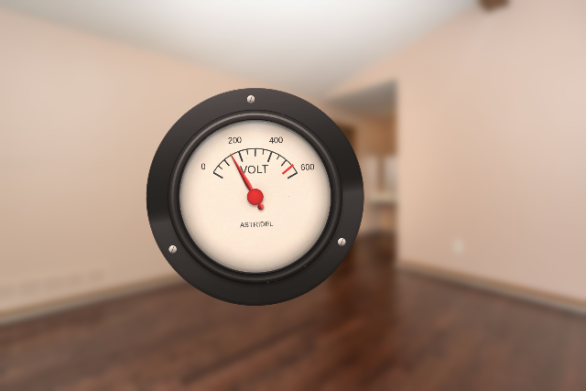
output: 150 V
